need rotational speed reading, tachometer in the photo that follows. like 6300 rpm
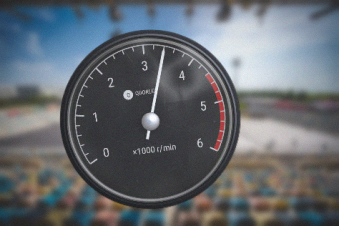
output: 3400 rpm
